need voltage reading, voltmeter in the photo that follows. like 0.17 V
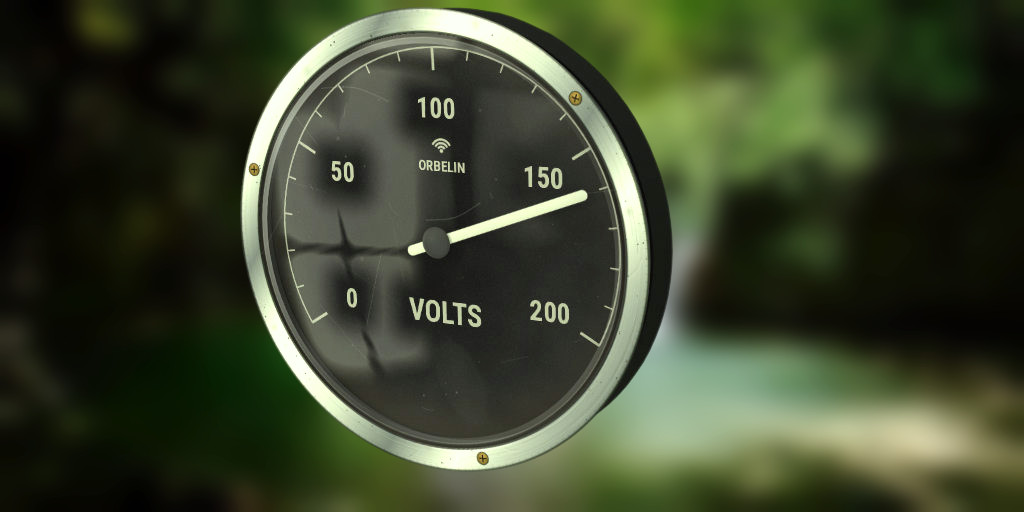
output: 160 V
